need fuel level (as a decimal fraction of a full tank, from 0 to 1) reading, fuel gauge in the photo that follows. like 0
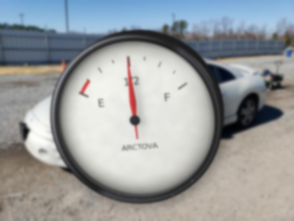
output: 0.5
